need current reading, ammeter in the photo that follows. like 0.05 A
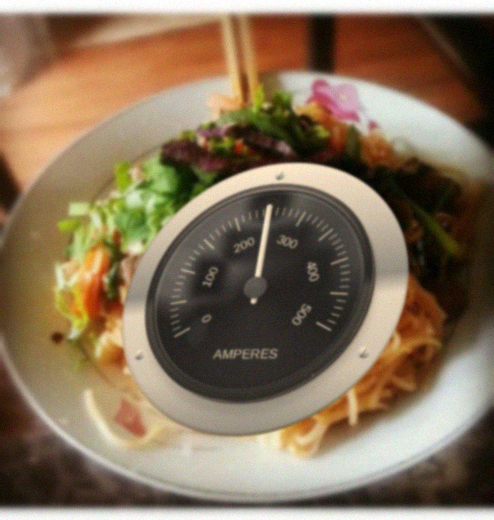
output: 250 A
